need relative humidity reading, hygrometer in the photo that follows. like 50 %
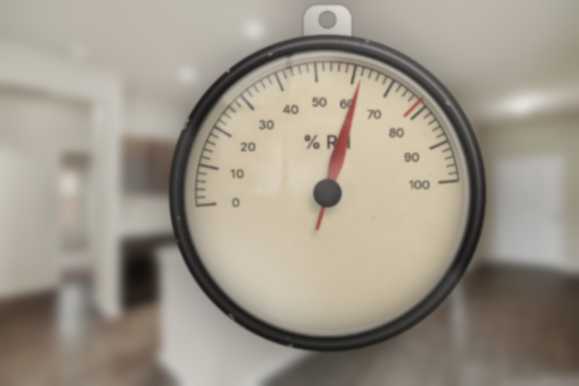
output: 62 %
